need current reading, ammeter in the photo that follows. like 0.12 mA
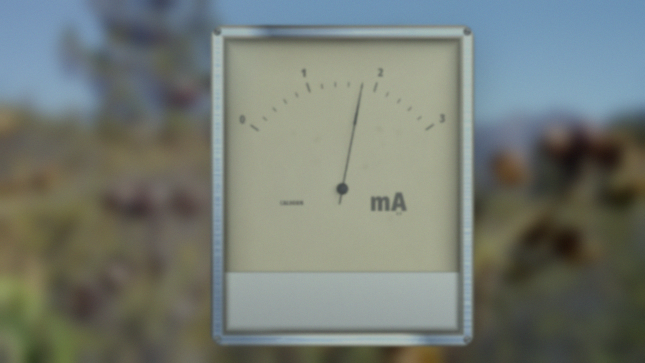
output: 1.8 mA
